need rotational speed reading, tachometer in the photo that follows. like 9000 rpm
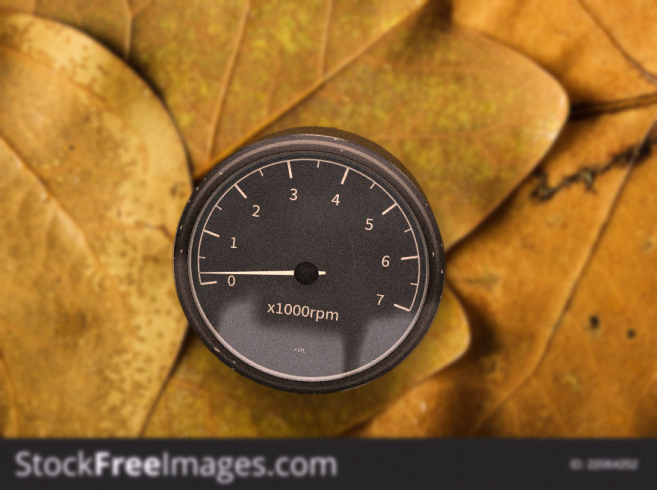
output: 250 rpm
